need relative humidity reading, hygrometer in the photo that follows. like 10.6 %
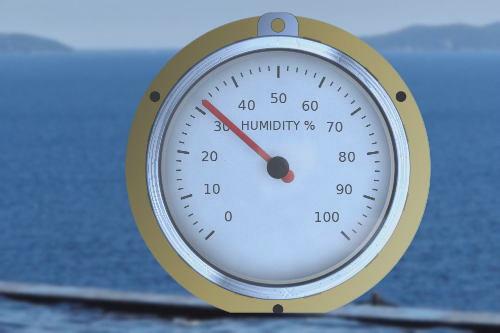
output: 32 %
